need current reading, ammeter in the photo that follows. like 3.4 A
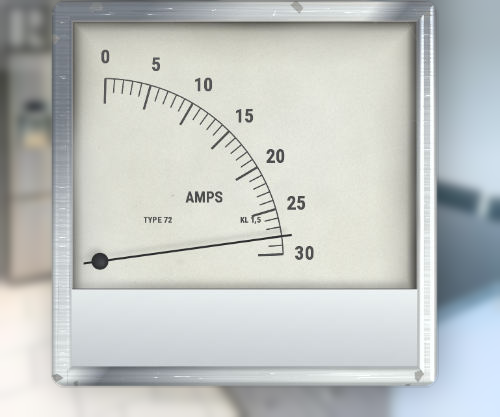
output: 28 A
